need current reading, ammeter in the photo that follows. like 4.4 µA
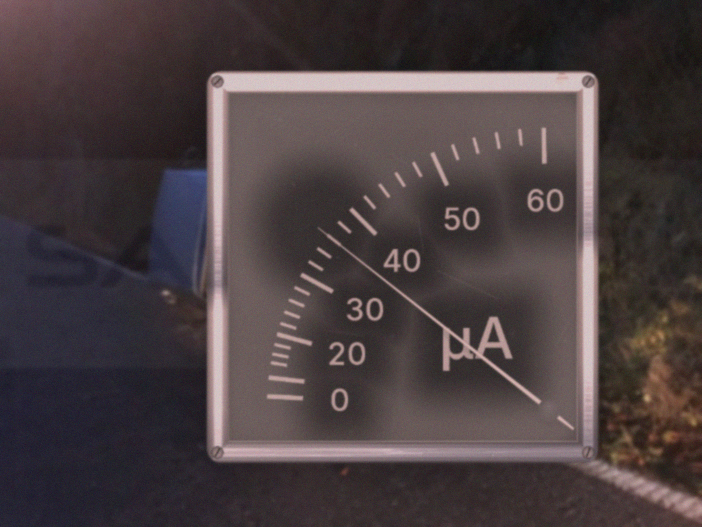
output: 36 µA
